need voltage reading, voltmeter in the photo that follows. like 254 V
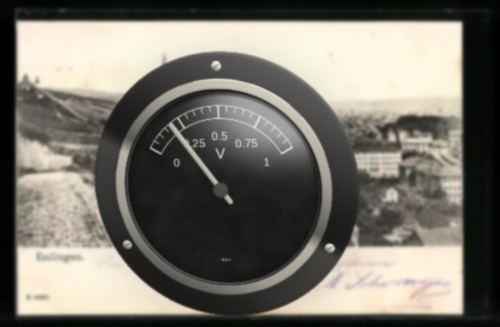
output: 0.2 V
